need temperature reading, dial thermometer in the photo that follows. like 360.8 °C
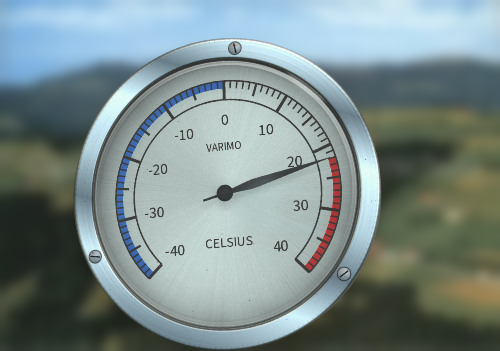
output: 22 °C
